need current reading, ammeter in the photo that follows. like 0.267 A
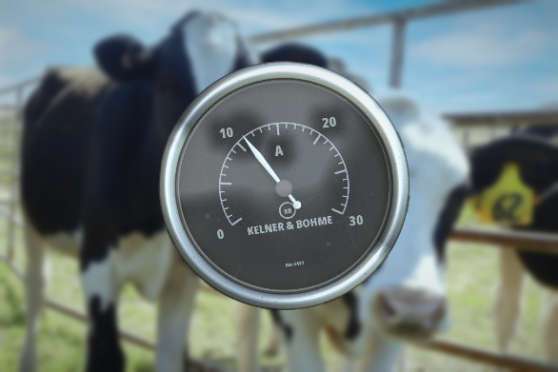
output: 11 A
